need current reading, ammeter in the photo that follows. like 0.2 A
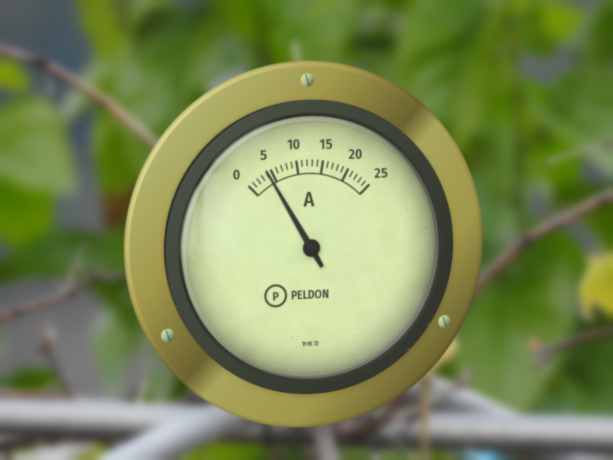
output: 4 A
